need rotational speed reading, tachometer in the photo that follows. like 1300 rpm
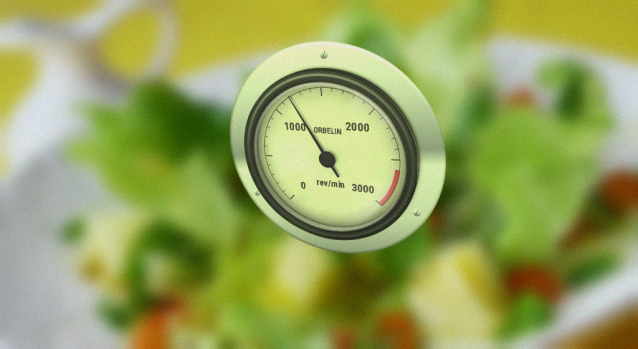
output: 1200 rpm
